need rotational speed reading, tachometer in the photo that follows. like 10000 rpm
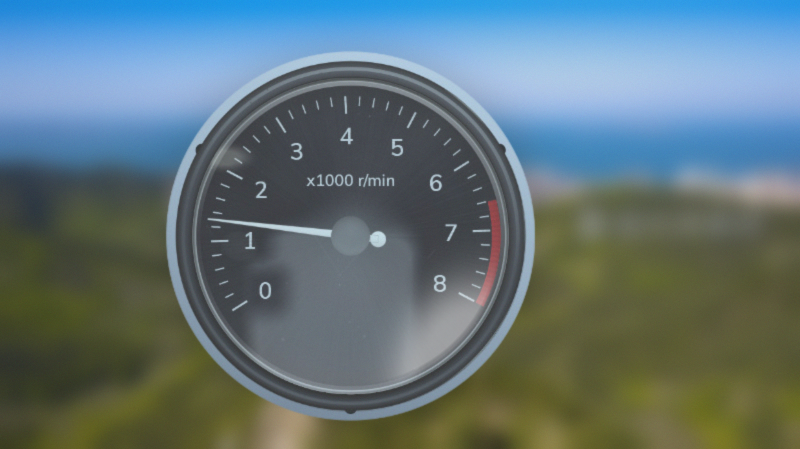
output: 1300 rpm
